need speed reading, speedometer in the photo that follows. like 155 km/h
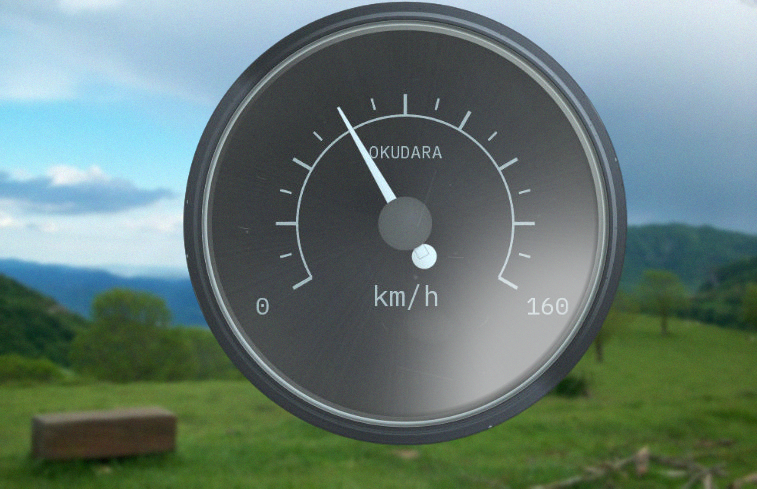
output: 60 km/h
